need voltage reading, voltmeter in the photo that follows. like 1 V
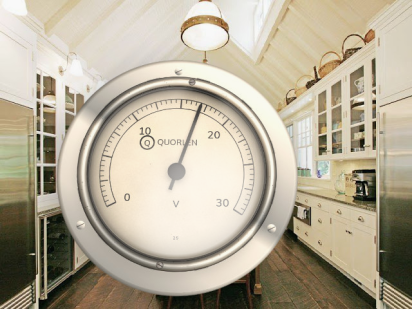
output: 17 V
